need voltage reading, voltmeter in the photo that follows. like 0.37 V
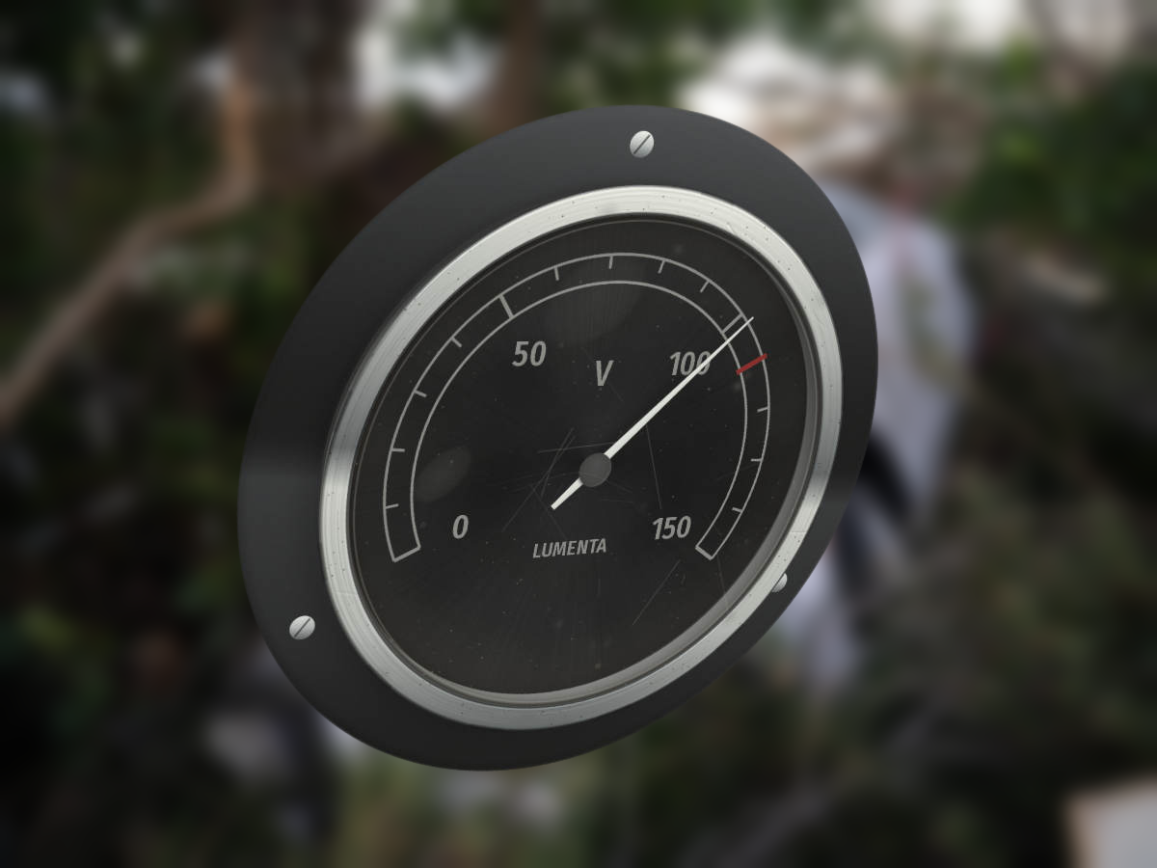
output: 100 V
